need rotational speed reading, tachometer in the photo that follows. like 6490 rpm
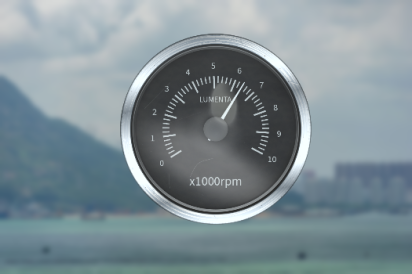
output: 6400 rpm
